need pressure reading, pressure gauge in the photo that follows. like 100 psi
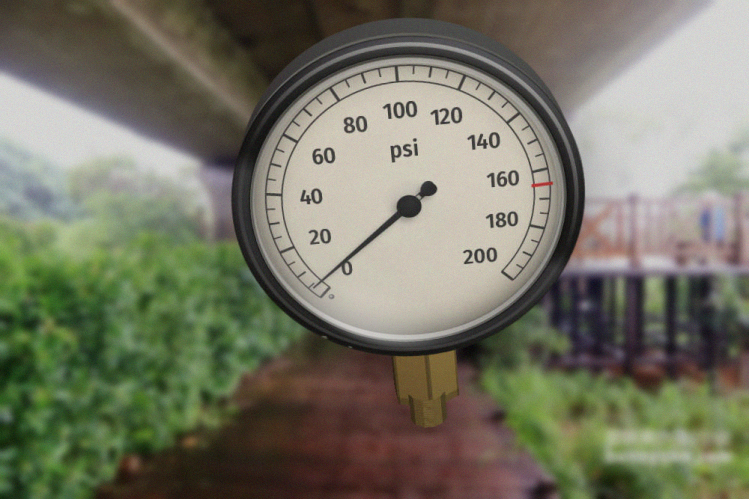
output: 5 psi
